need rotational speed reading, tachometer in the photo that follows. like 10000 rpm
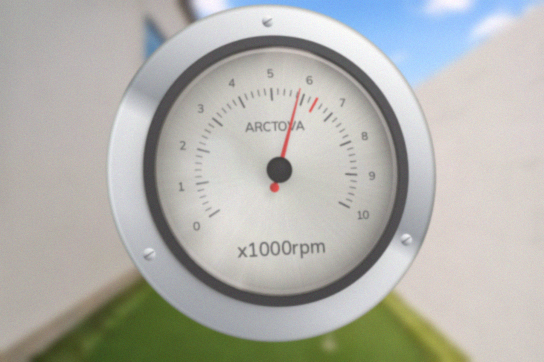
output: 5800 rpm
